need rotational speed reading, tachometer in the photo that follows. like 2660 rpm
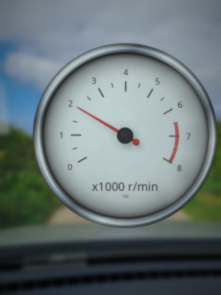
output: 2000 rpm
